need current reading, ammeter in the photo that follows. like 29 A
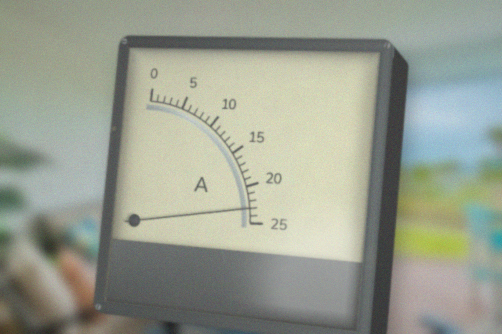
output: 23 A
